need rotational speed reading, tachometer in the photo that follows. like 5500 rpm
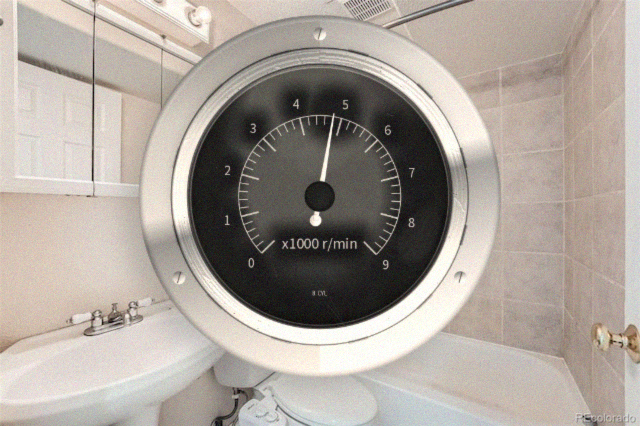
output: 4800 rpm
